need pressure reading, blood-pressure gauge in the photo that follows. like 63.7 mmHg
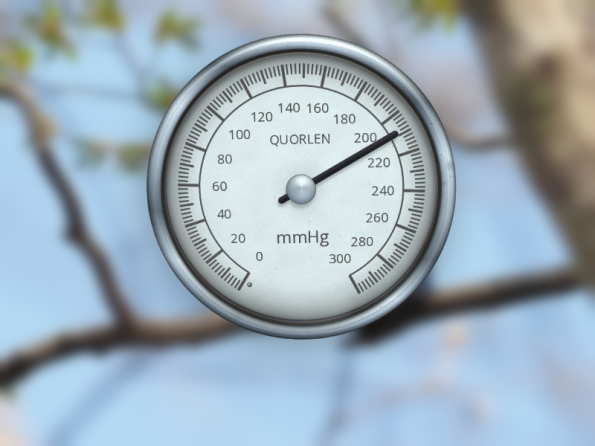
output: 208 mmHg
